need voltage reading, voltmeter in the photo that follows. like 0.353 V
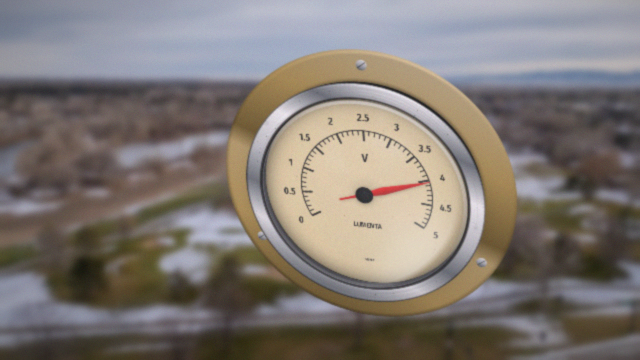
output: 4 V
